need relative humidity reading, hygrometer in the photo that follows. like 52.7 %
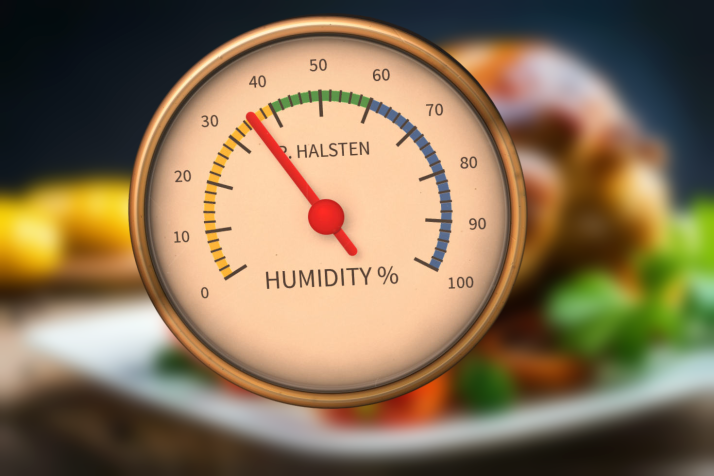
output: 36 %
